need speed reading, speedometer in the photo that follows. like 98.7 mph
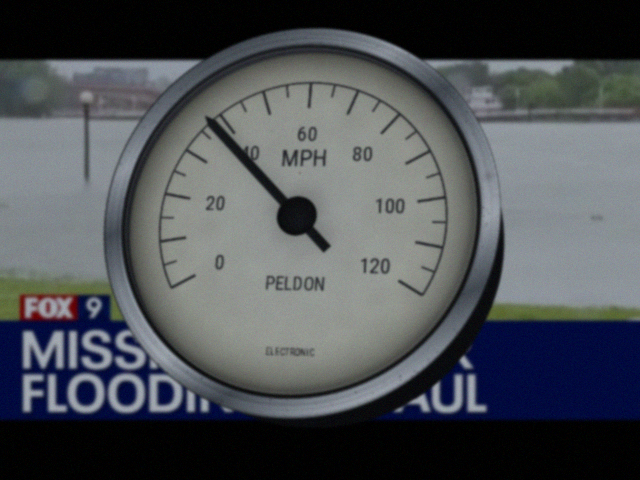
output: 37.5 mph
